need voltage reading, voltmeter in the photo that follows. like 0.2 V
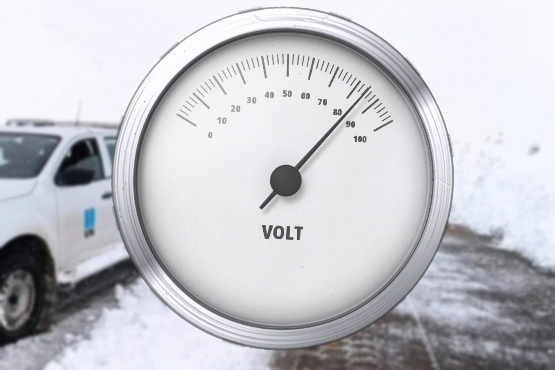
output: 84 V
